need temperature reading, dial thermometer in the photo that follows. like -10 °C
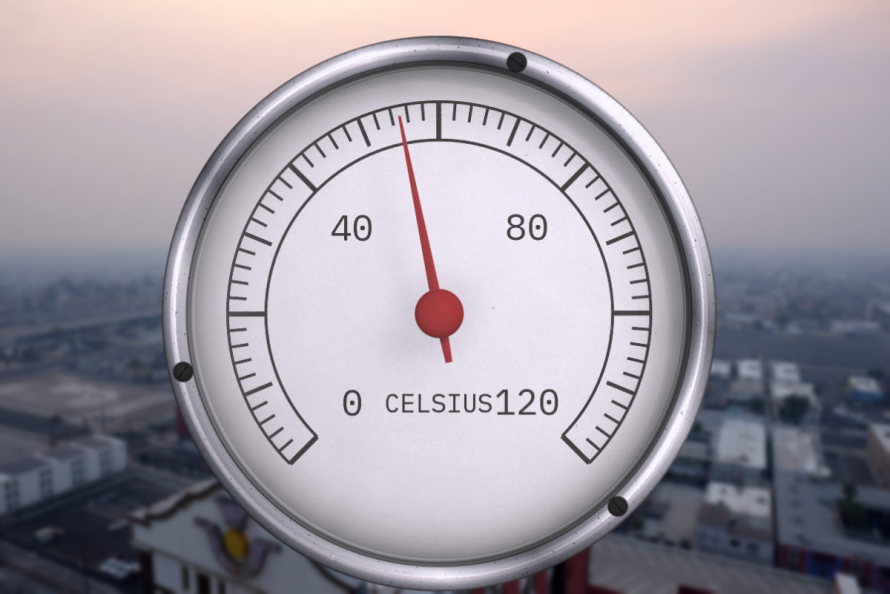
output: 55 °C
